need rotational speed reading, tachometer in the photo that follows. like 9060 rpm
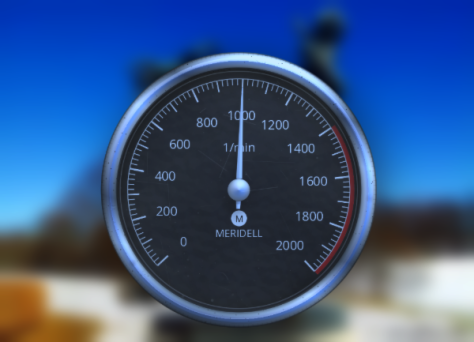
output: 1000 rpm
